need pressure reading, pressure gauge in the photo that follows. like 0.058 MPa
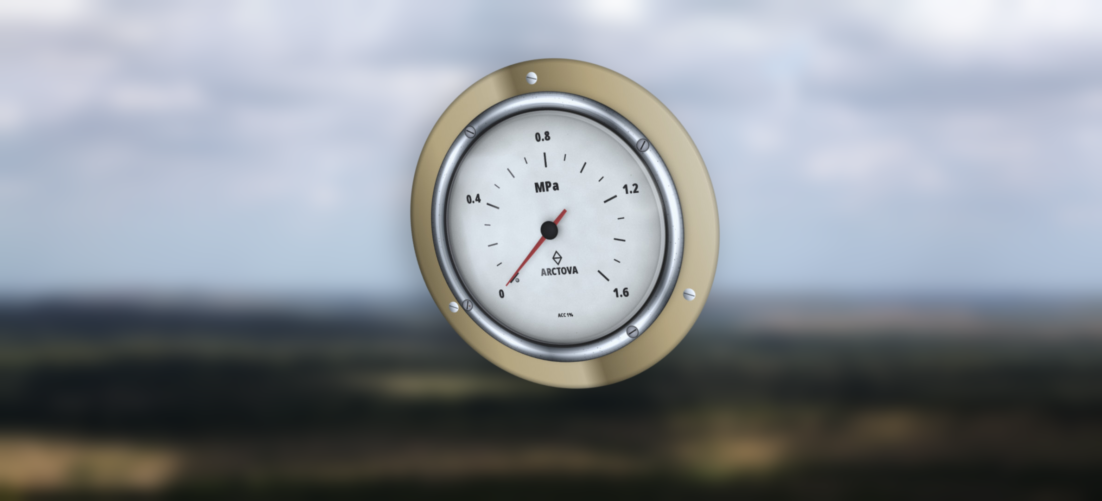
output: 0 MPa
